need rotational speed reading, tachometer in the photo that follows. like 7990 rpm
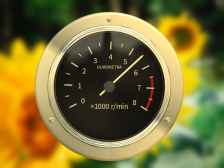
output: 5500 rpm
